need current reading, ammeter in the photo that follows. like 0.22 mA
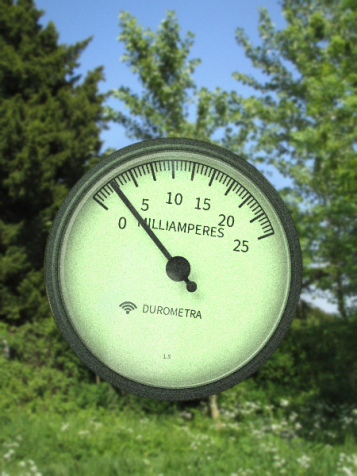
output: 2.5 mA
